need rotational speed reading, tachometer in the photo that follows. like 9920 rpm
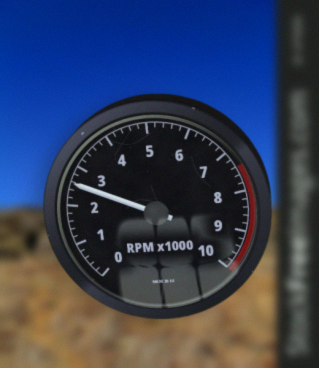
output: 2600 rpm
